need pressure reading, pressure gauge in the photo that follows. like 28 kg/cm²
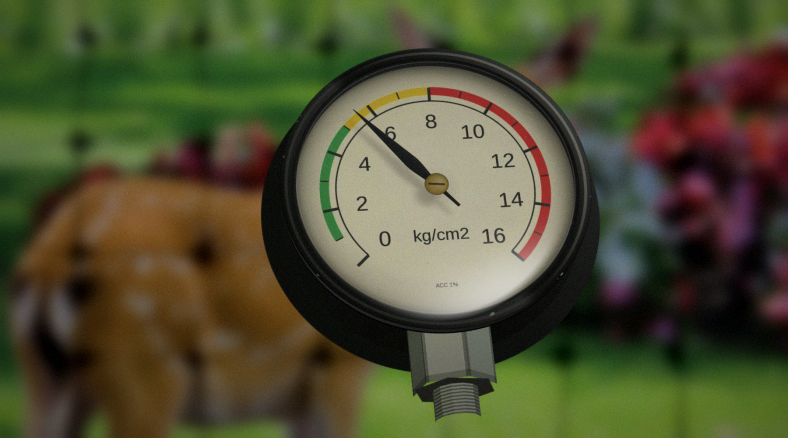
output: 5.5 kg/cm²
